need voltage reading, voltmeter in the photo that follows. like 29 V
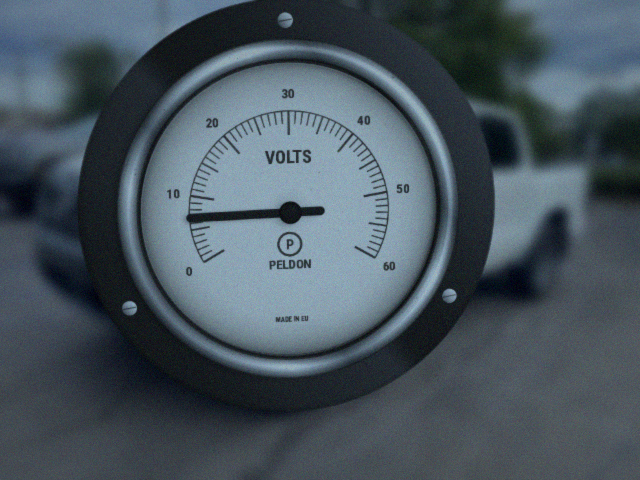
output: 7 V
